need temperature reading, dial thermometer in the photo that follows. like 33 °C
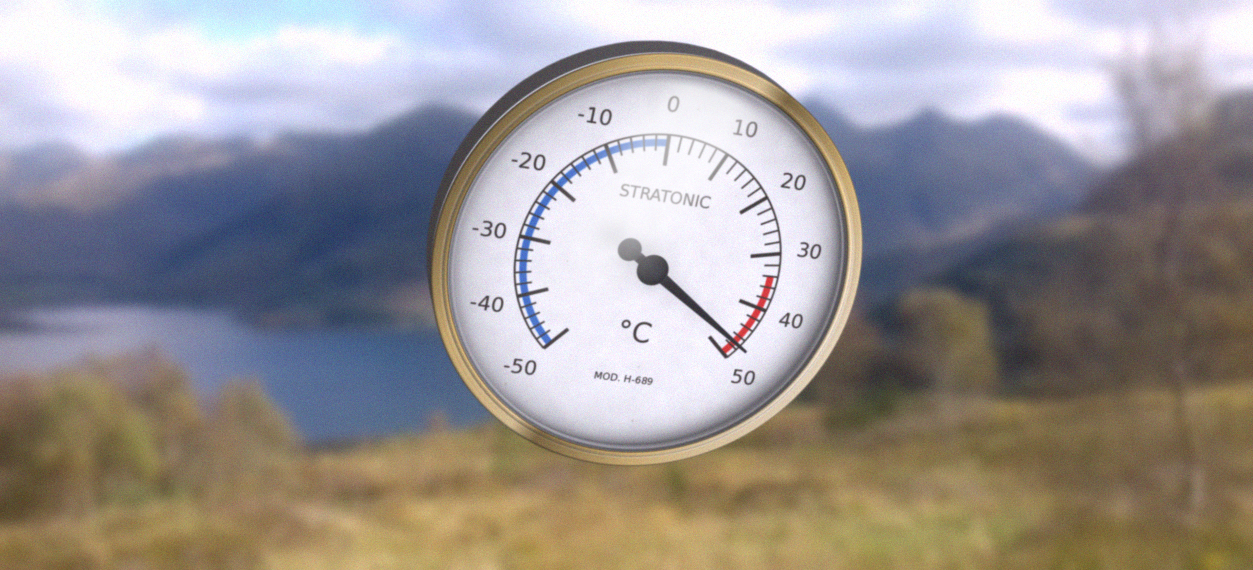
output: 47 °C
